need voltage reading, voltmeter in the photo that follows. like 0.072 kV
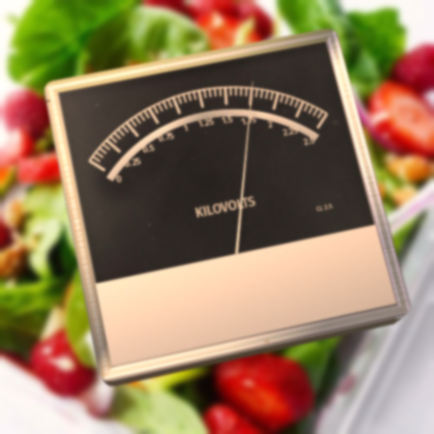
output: 1.75 kV
